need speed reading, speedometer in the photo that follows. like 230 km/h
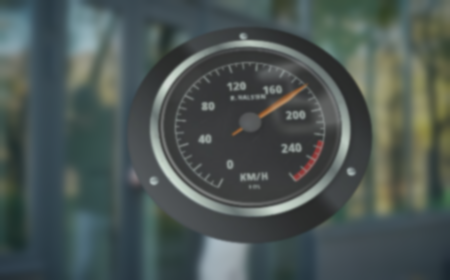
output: 180 km/h
